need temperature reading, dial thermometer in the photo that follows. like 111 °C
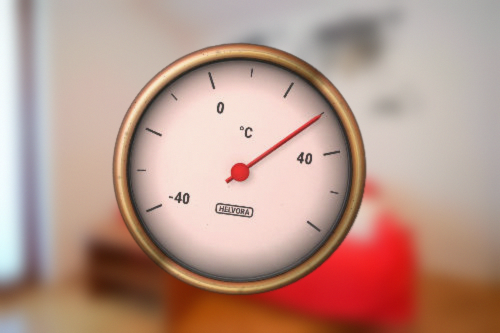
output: 30 °C
